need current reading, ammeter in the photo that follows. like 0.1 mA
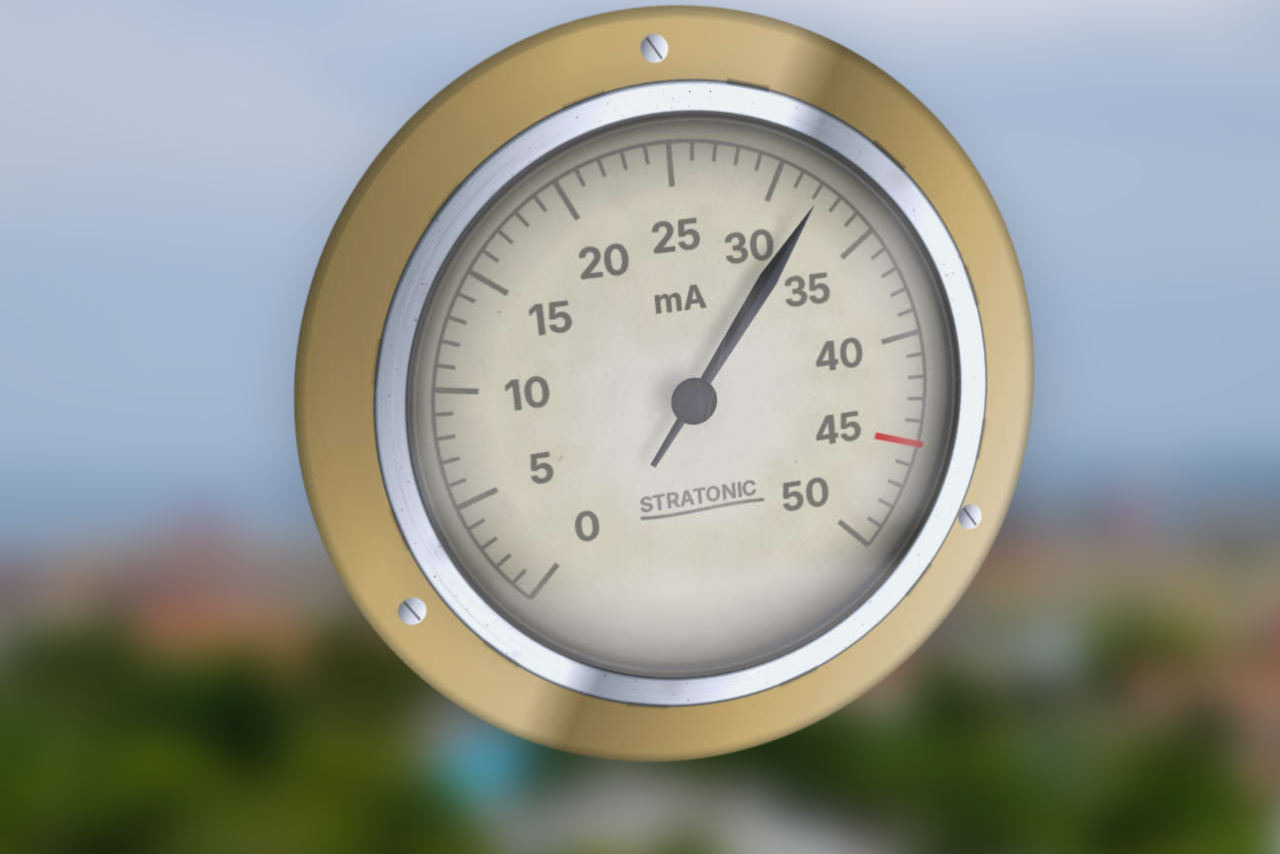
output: 32 mA
